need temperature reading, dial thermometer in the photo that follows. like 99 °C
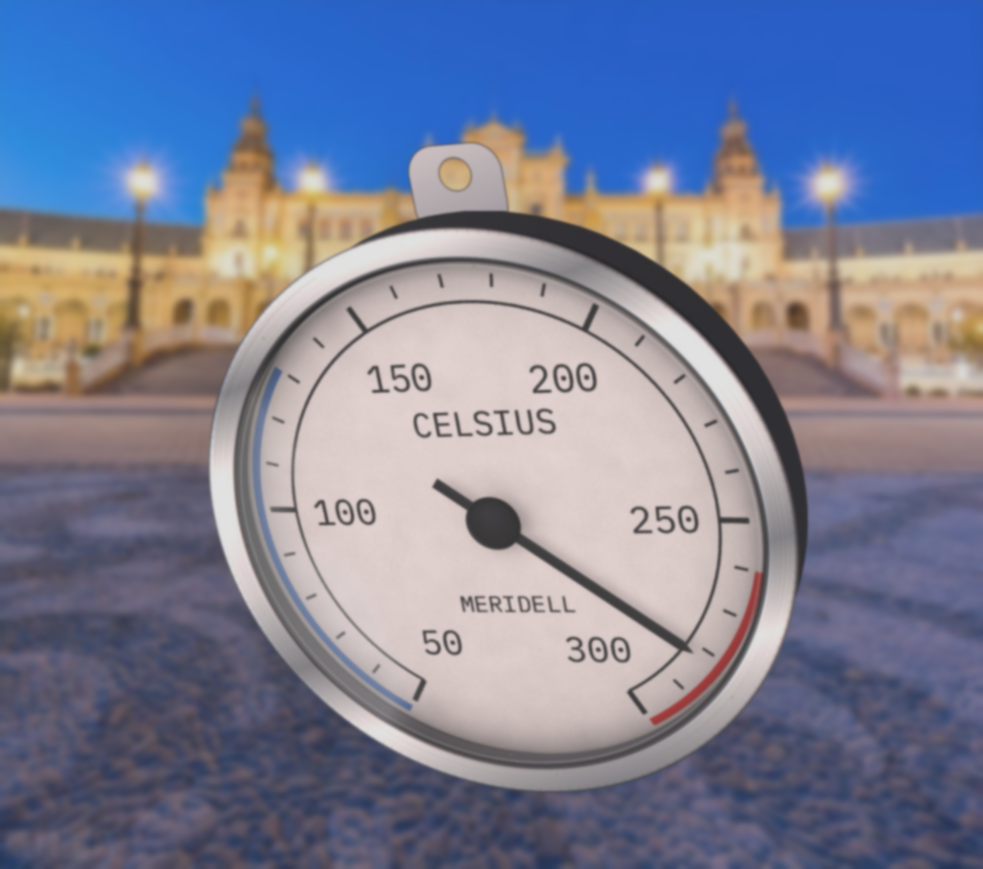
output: 280 °C
